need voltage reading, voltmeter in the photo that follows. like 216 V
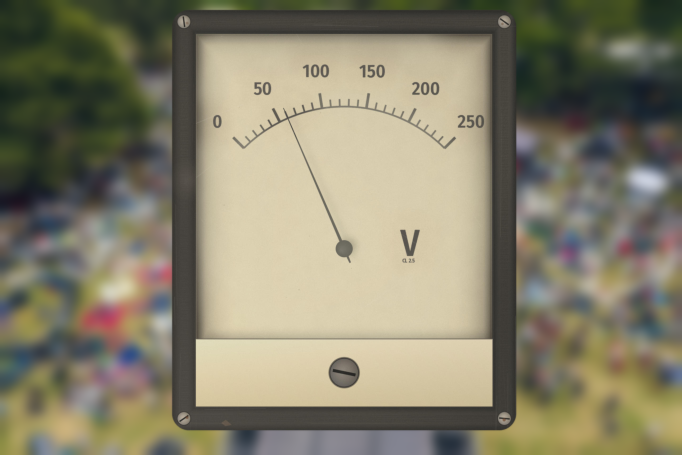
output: 60 V
